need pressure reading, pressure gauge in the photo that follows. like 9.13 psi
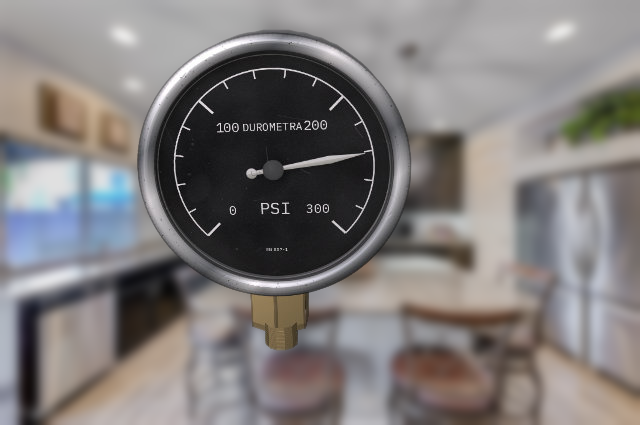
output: 240 psi
